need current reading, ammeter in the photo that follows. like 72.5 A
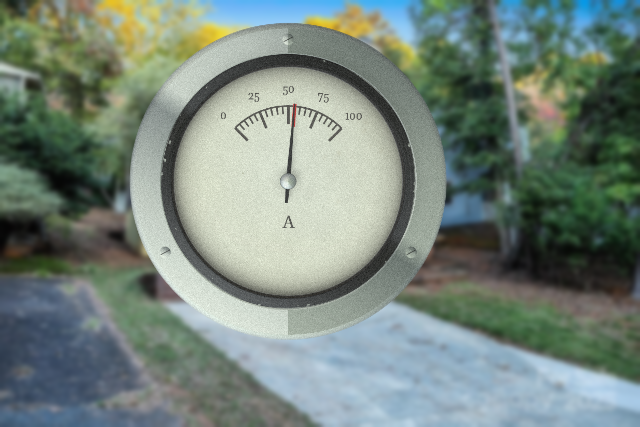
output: 55 A
